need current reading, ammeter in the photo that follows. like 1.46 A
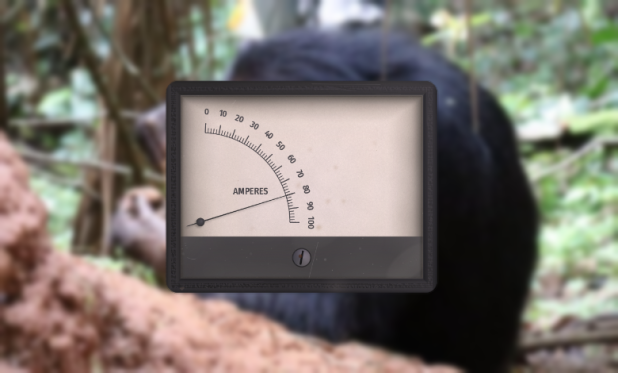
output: 80 A
